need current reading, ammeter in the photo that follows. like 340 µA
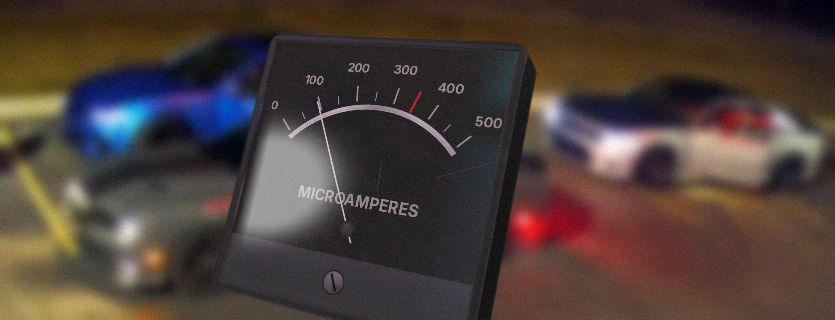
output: 100 µA
